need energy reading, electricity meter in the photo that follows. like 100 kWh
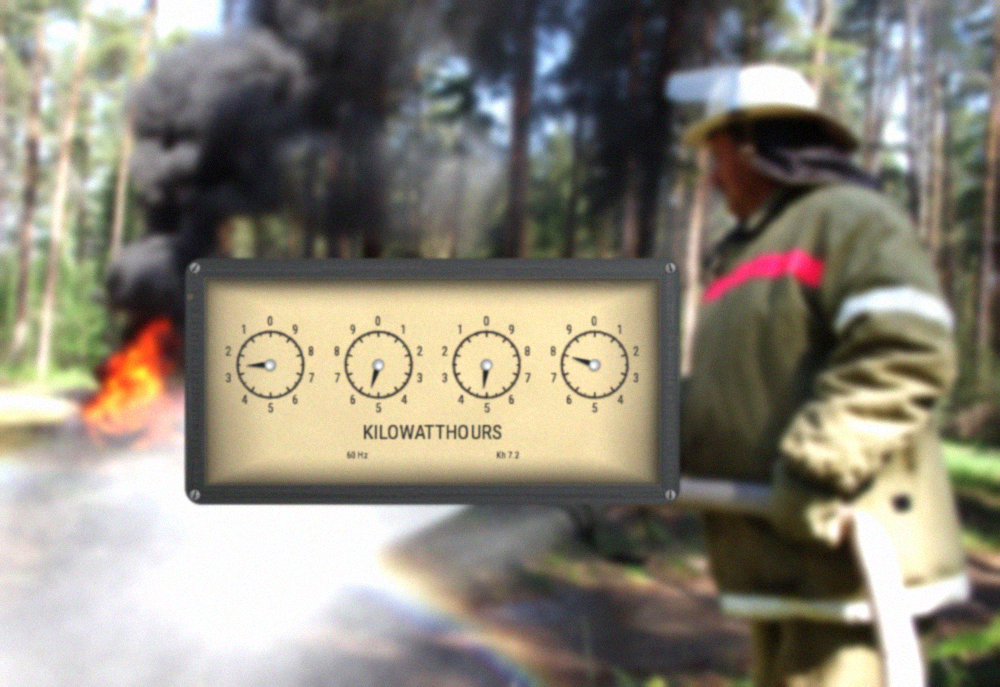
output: 2548 kWh
